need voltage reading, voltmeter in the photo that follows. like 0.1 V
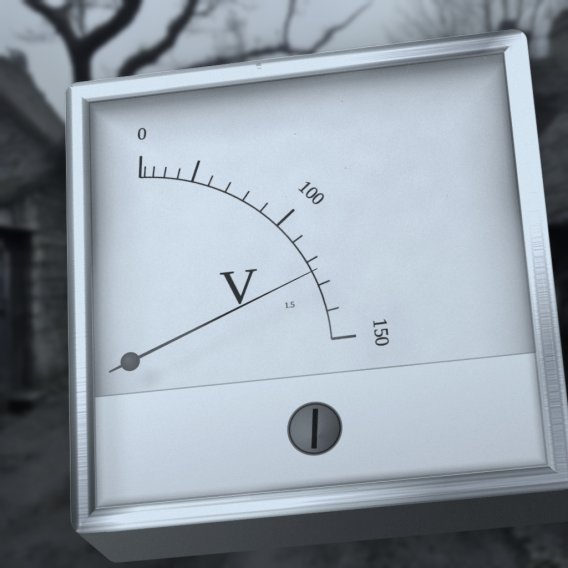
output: 125 V
